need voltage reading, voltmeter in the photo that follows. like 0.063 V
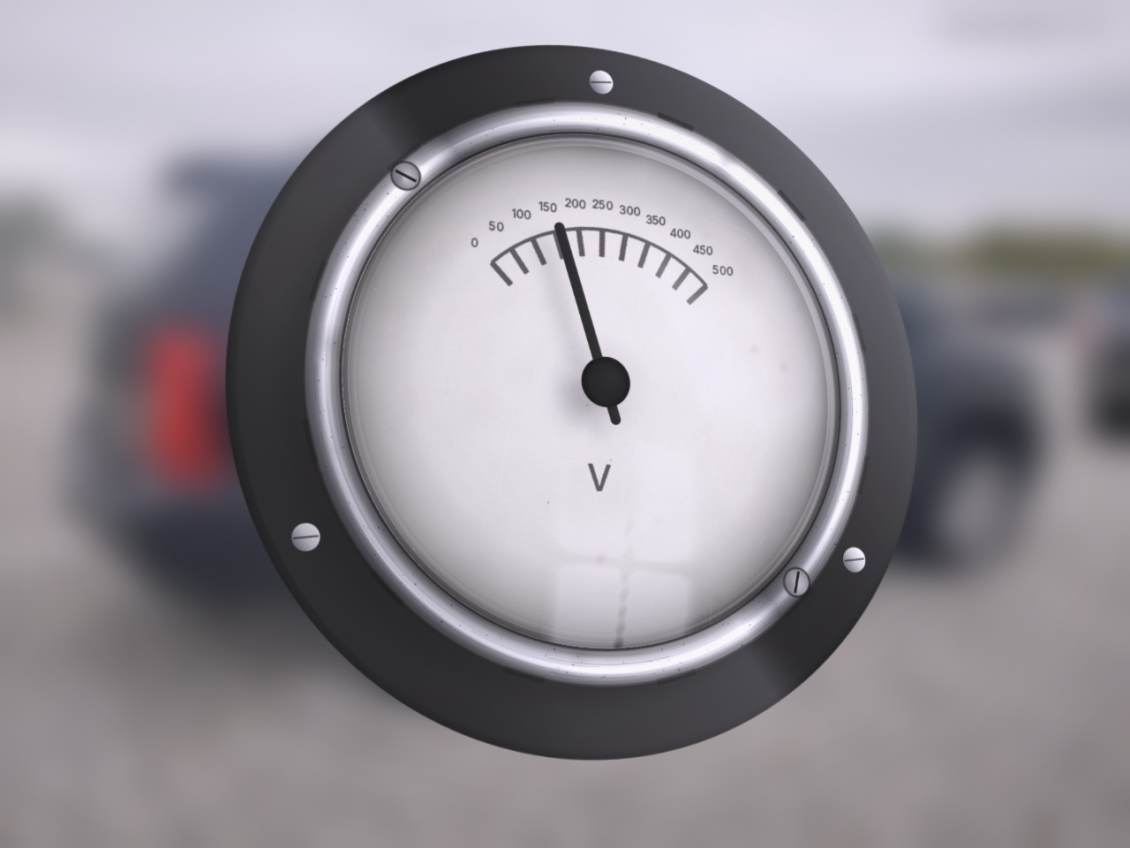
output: 150 V
